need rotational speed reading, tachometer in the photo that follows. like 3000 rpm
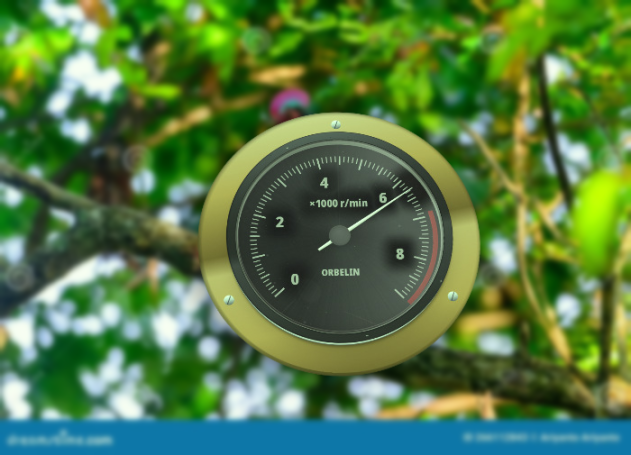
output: 6300 rpm
